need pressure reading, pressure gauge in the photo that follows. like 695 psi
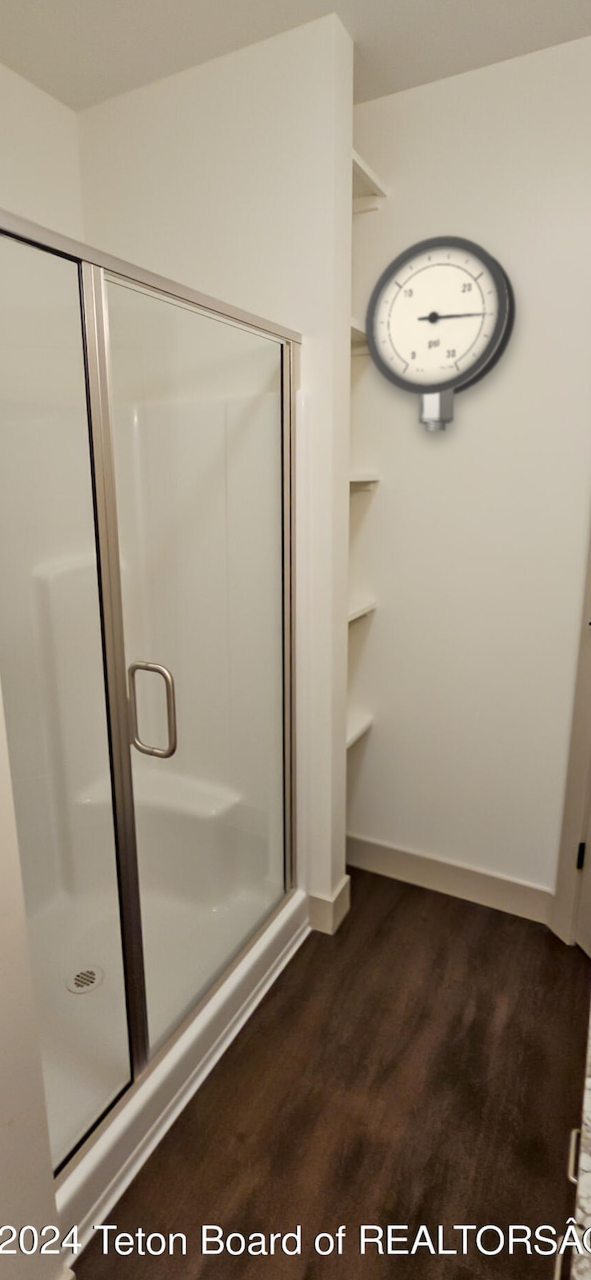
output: 24 psi
